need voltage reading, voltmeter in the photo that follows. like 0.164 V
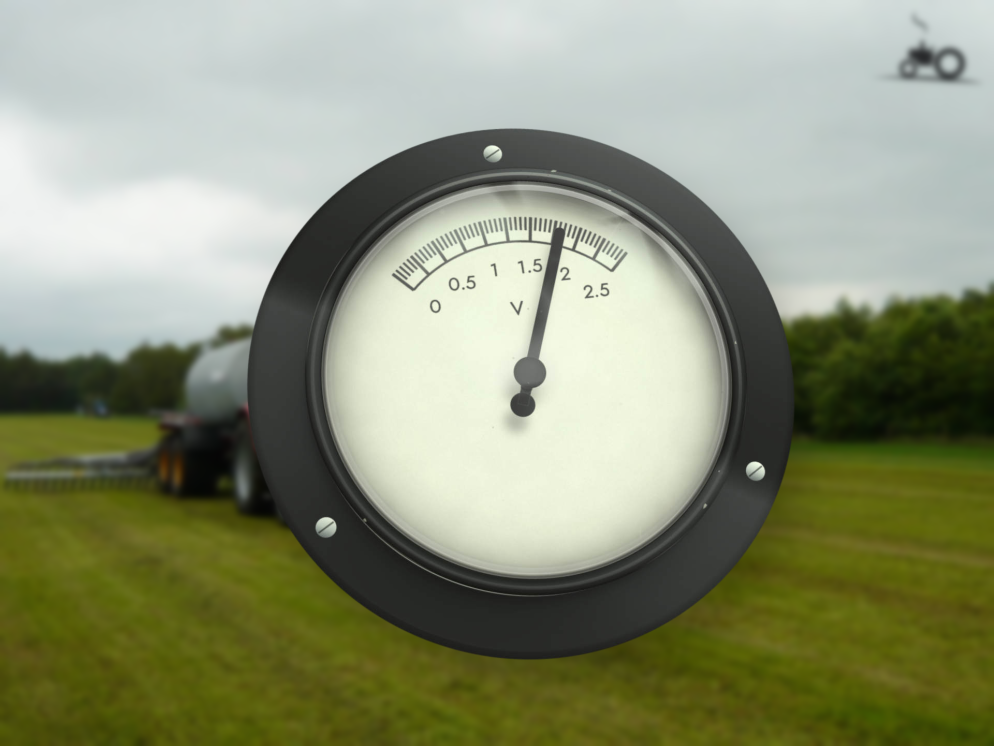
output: 1.8 V
